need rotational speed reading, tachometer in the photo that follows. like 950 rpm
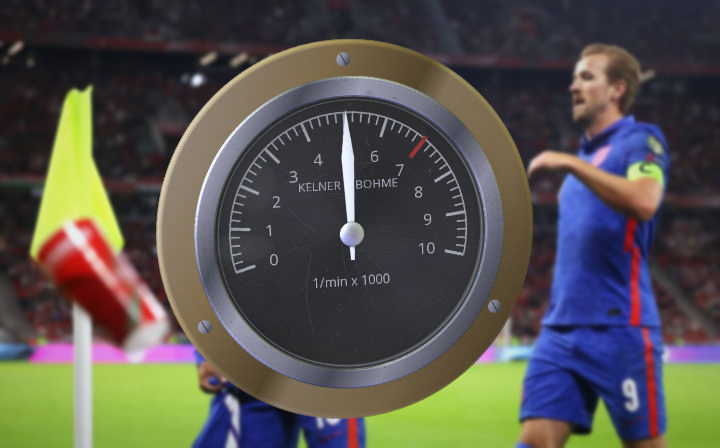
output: 5000 rpm
